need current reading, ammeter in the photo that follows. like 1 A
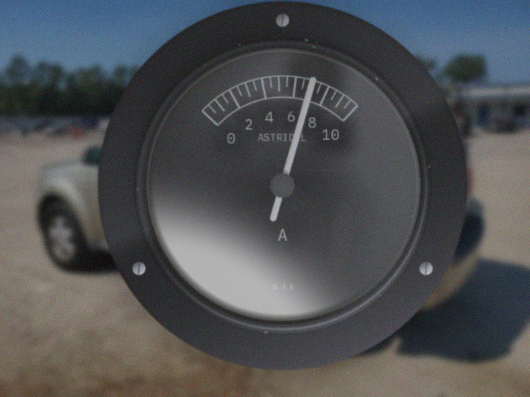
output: 7 A
